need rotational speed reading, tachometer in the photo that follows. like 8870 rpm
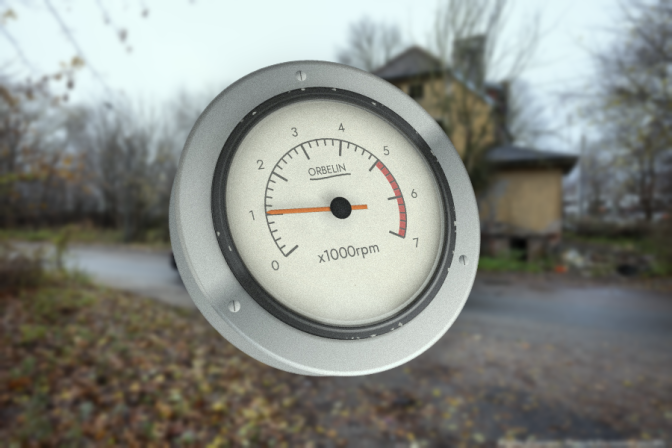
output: 1000 rpm
